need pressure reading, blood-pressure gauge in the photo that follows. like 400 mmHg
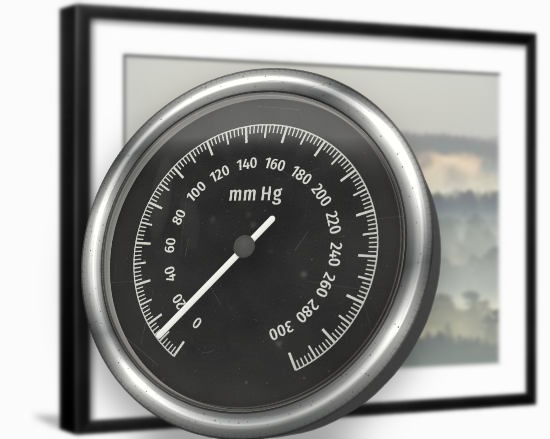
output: 10 mmHg
